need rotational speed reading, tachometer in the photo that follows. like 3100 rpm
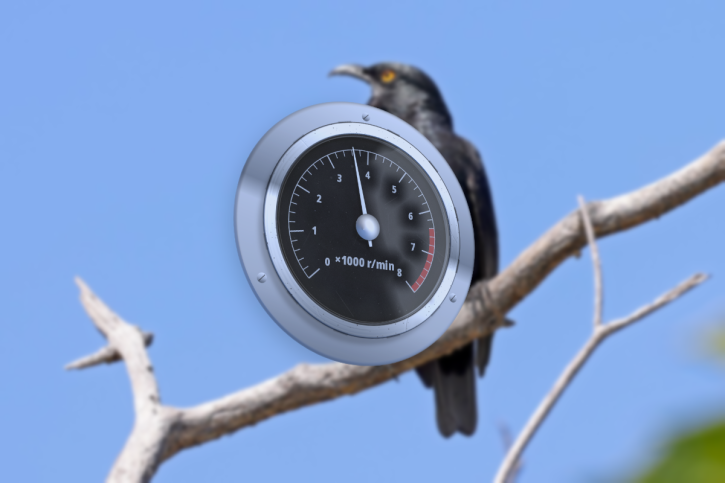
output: 3600 rpm
